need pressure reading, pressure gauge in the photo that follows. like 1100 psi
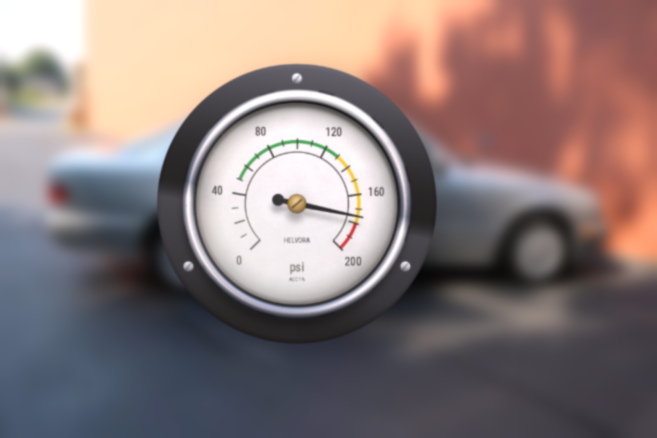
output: 175 psi
